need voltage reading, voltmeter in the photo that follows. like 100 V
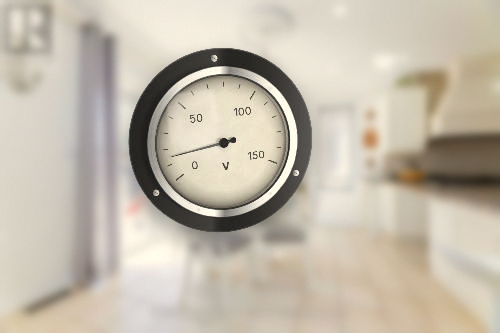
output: 15 V
